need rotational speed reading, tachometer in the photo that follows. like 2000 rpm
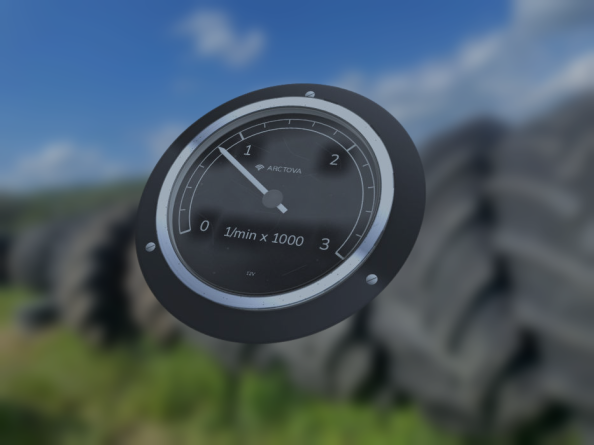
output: 800 rpm
